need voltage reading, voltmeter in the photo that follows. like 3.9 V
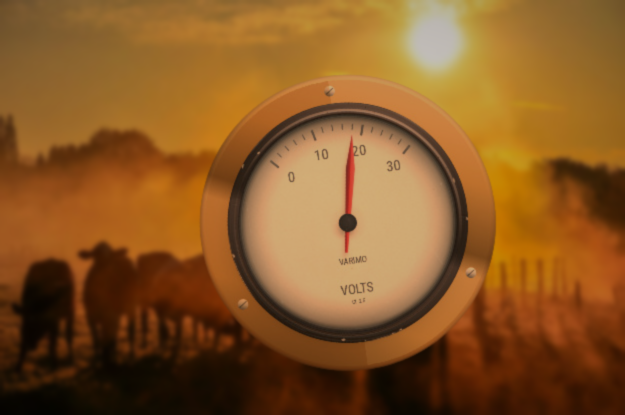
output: 18 V
